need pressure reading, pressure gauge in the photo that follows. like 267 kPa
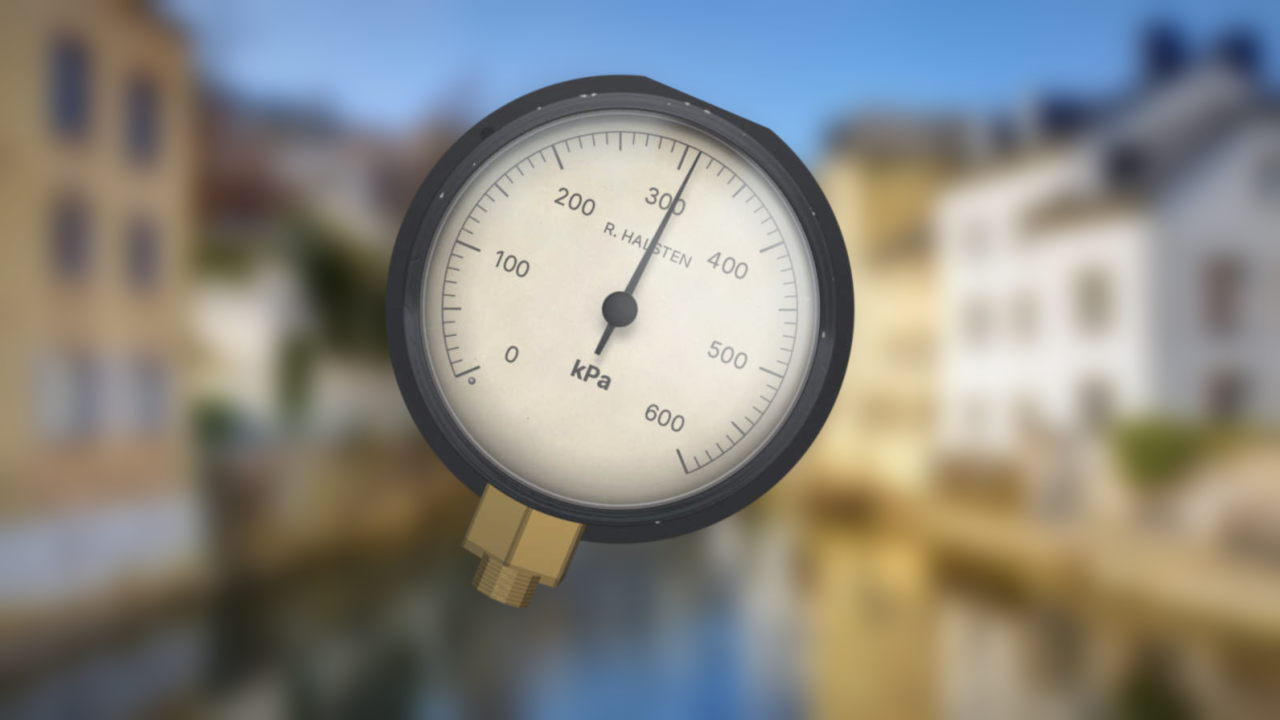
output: 310 kPa
